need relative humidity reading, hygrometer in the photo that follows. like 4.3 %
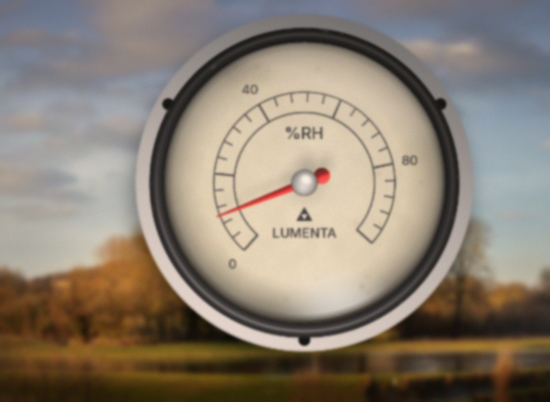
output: 10 %
